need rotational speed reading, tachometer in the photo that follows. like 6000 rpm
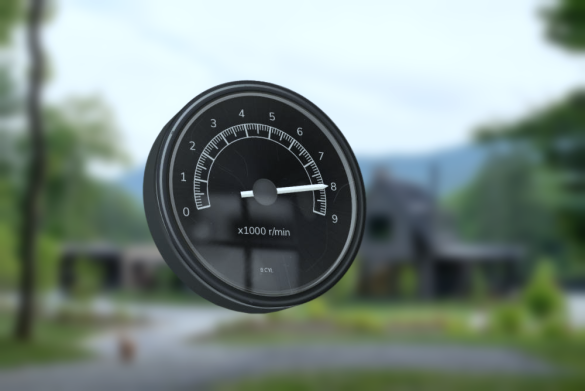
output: 8000 rpm
